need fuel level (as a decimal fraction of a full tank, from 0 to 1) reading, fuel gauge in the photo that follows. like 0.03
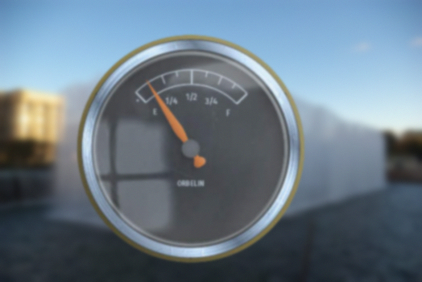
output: 0.125
